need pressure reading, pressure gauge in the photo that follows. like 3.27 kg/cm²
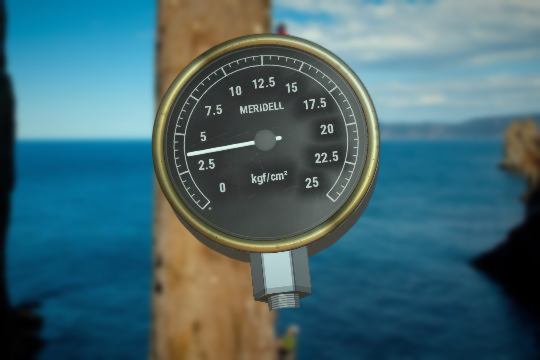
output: 3.5 kg/cm²
